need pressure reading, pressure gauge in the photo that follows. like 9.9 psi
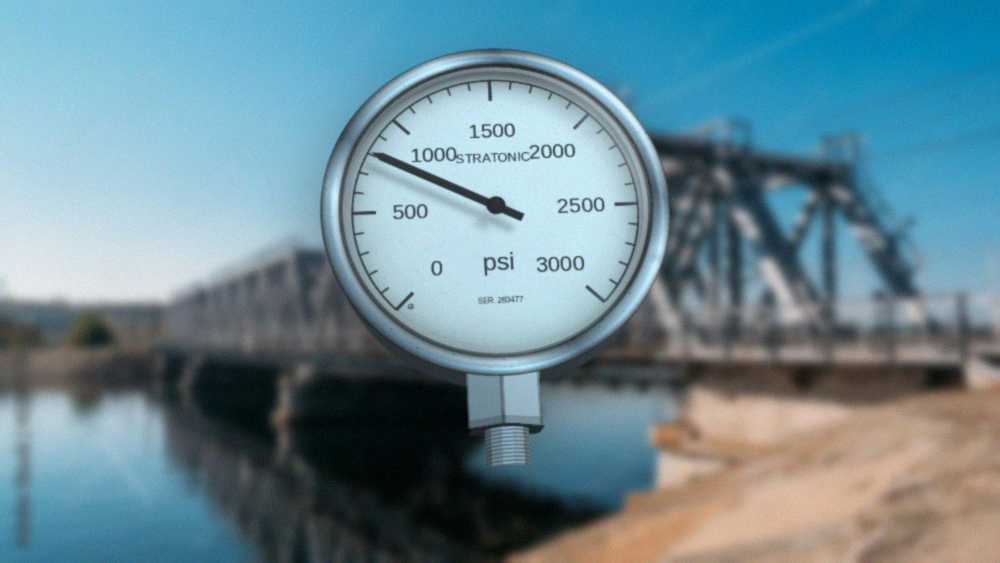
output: 800 psi
